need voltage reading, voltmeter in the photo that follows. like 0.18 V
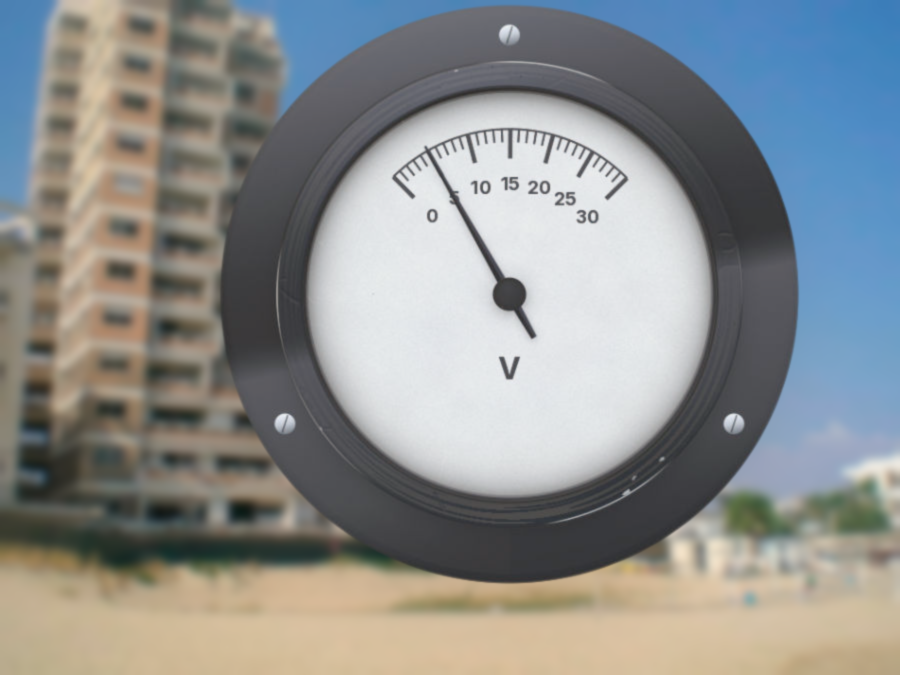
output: 5 V
